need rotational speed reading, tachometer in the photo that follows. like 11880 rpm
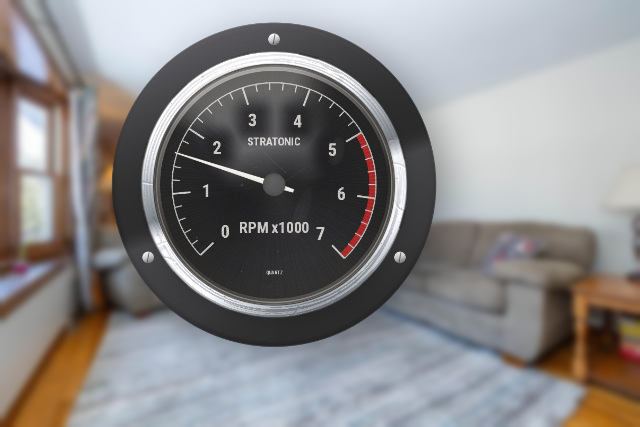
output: 1600 rpm
